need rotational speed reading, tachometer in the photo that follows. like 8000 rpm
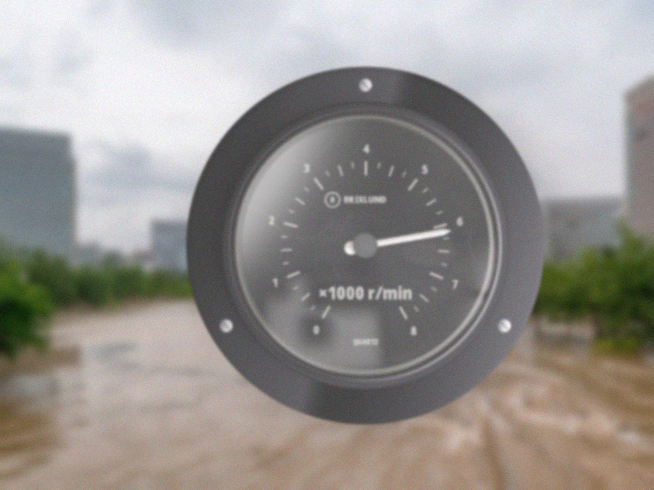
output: 6125 rpm
